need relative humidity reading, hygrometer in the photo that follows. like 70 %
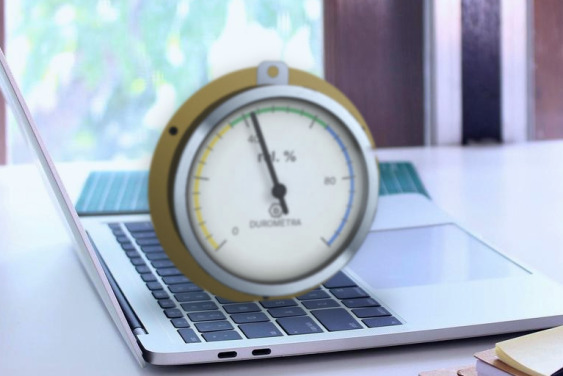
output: 42 %
